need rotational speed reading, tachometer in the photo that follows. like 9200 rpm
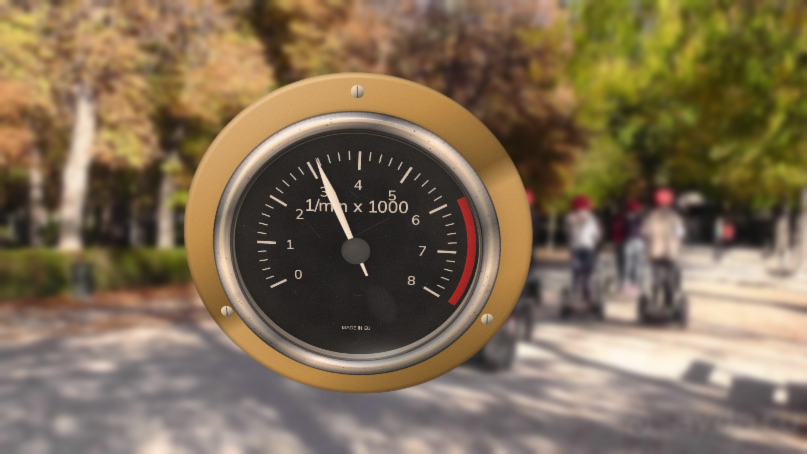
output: 3200 rpm
